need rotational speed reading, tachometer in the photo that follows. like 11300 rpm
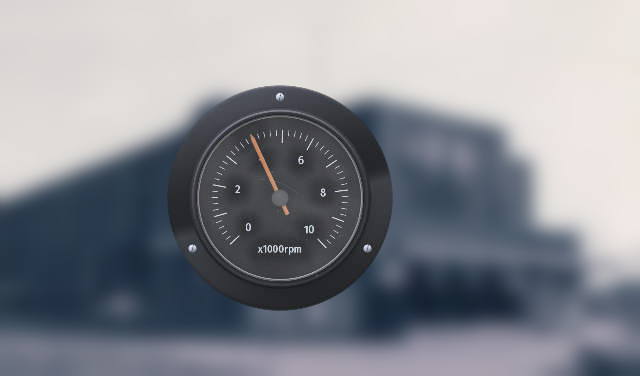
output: 4000 rpm
